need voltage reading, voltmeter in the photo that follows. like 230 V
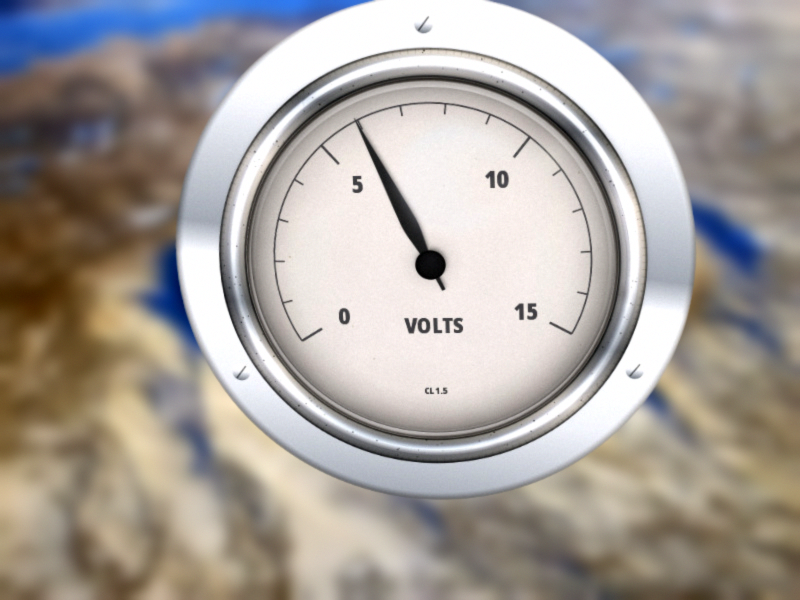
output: 6 V
